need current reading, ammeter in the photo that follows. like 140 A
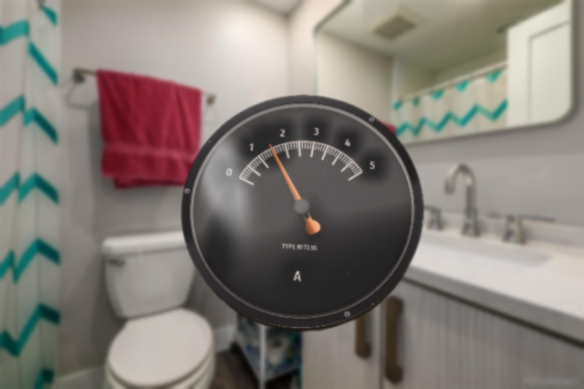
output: 1.5 A
